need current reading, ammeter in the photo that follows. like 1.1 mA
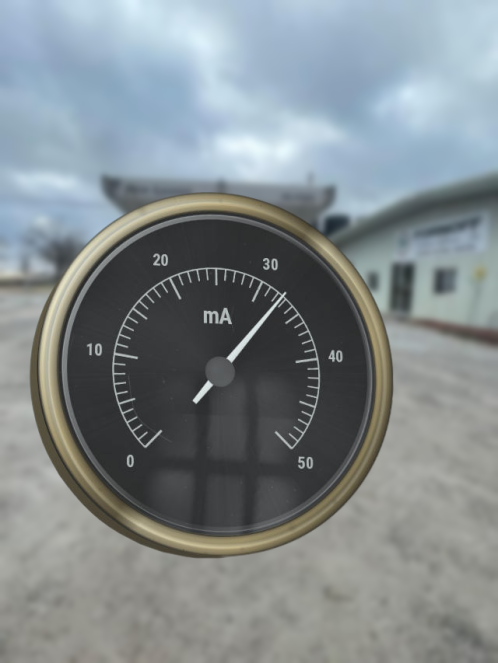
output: 32.5 mA
